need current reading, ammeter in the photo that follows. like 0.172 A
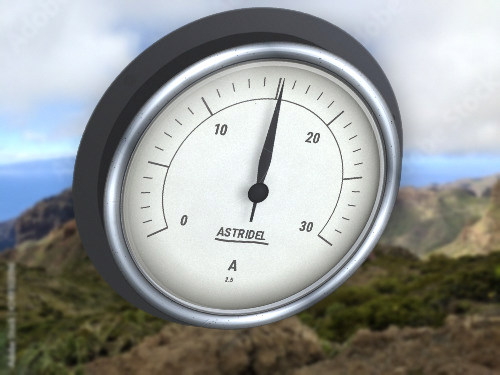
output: 15 A
